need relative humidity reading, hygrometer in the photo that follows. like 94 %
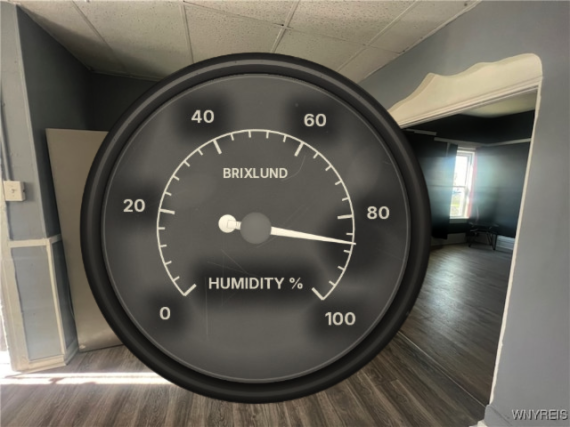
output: 86 %
